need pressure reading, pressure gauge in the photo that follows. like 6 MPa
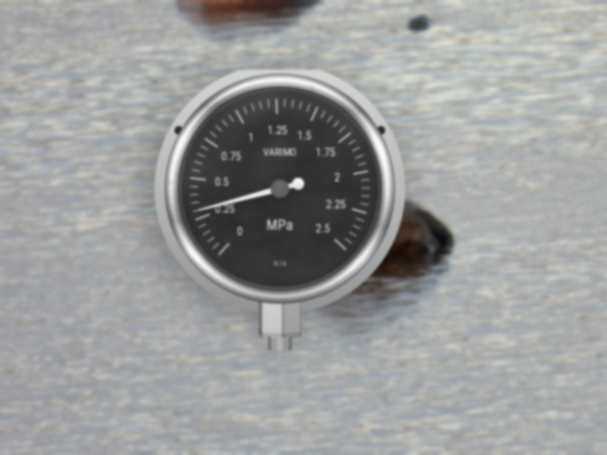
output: 0.3 MPa
